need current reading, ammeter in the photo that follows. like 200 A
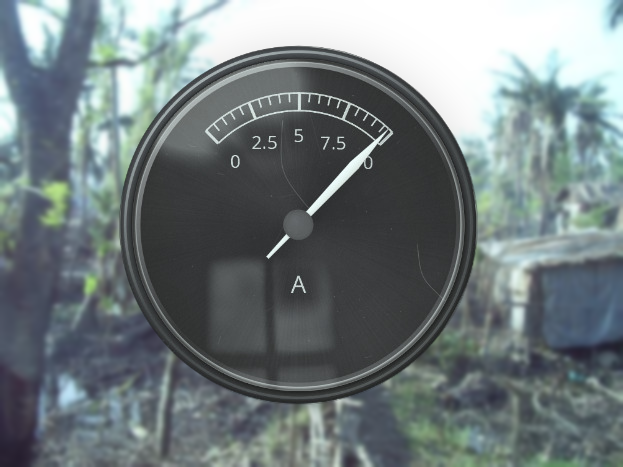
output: 9.75 A
